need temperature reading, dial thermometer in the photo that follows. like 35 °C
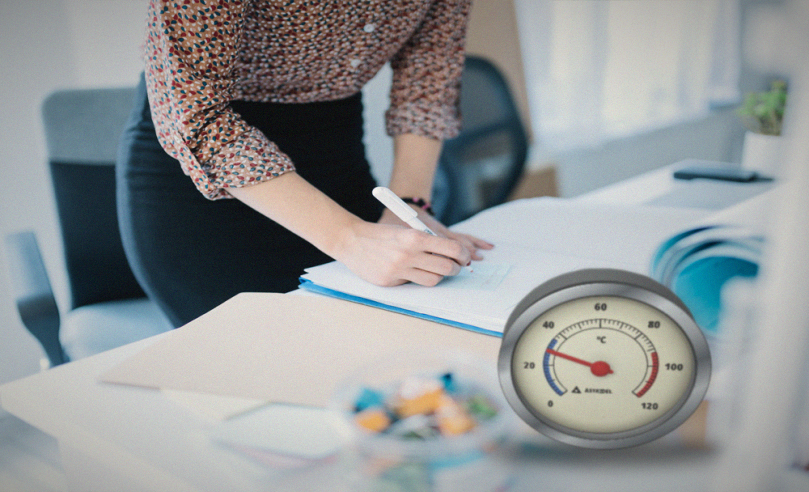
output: 30 °C
